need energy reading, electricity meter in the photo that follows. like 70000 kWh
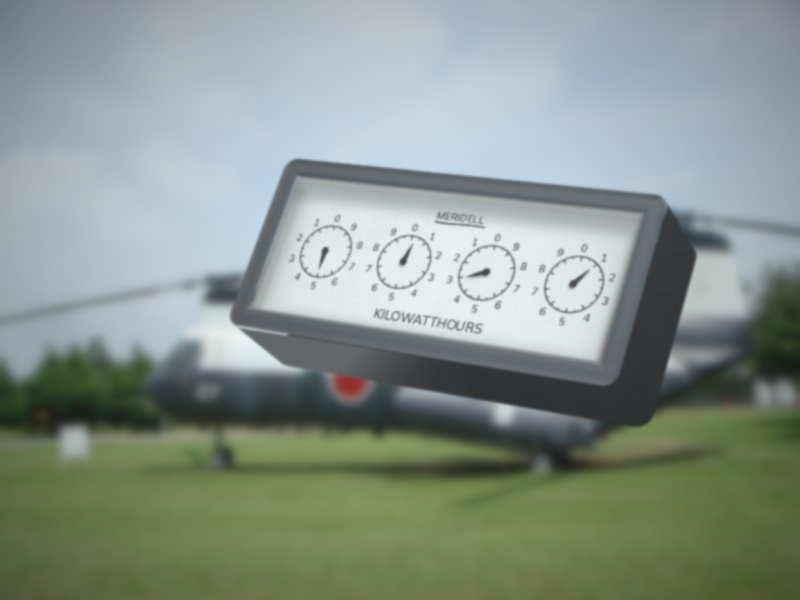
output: 5031 kWh
